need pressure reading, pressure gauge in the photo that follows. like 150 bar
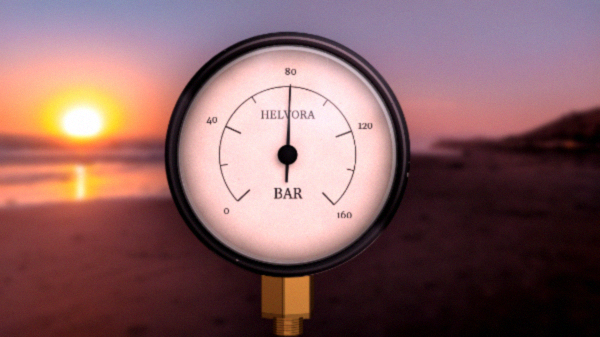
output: 80 bar
